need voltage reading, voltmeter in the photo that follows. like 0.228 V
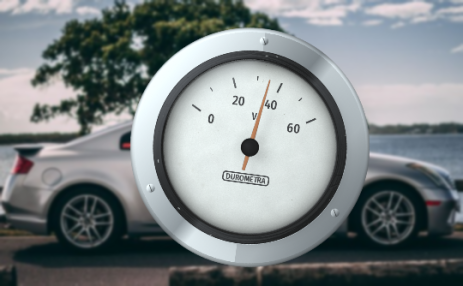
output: 35 V
